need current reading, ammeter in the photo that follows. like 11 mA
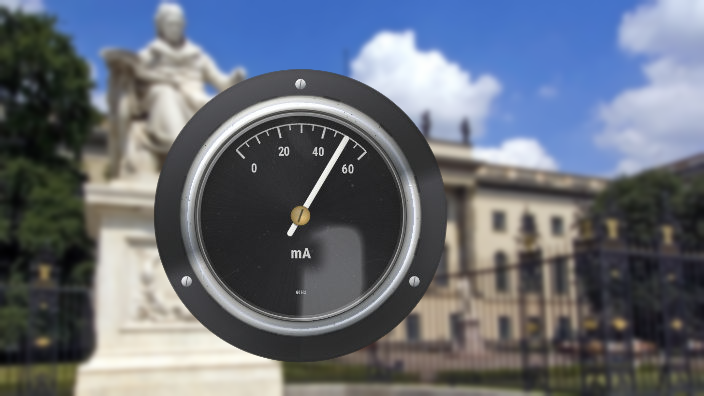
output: 50 mA
